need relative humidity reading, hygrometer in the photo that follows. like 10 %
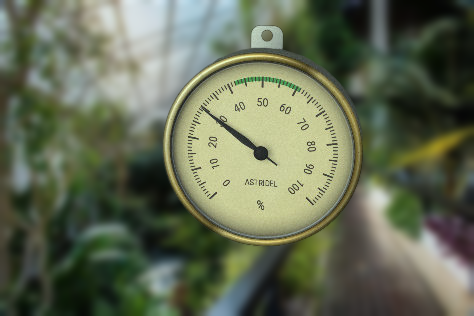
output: 30 %
